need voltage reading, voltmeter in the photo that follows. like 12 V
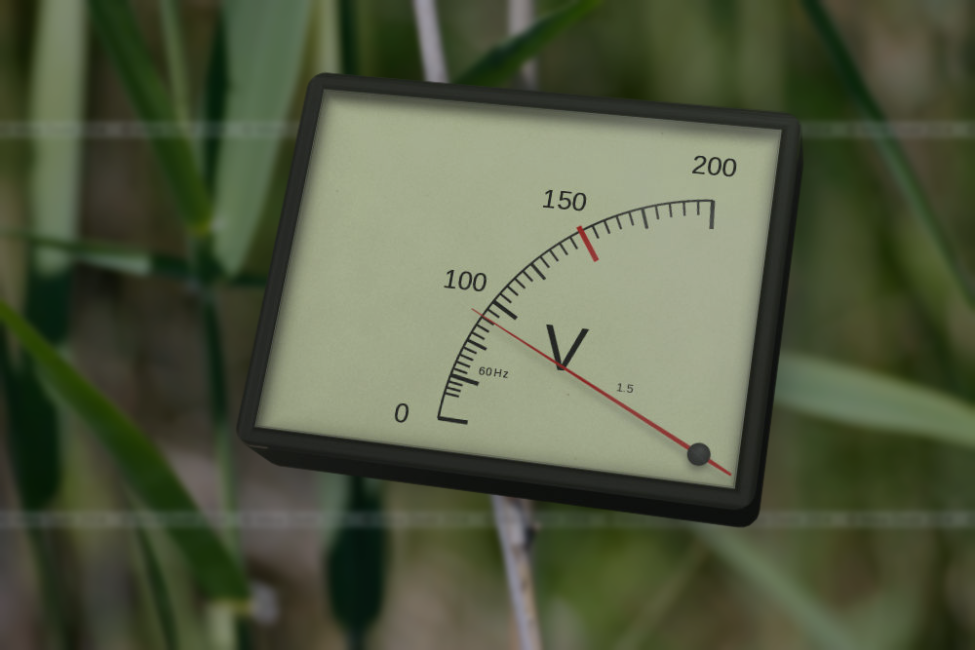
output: 90 V
